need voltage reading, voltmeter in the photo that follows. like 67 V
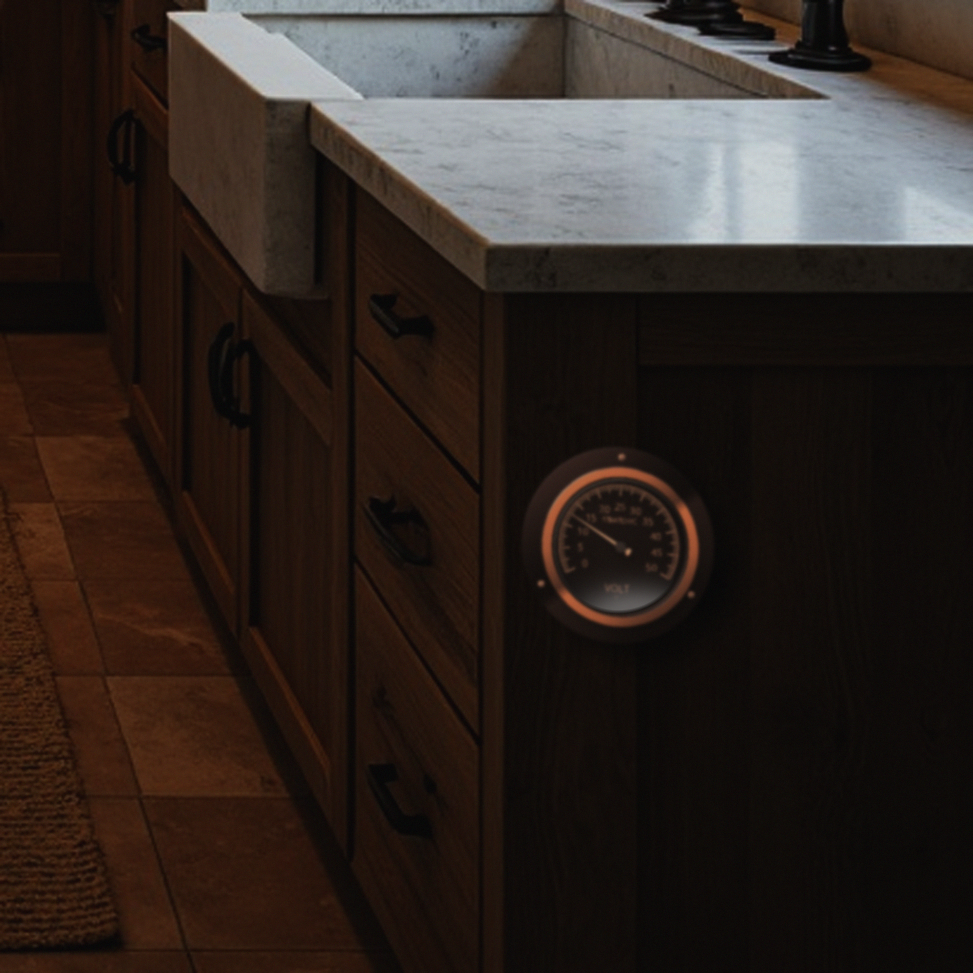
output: 12.5 V
